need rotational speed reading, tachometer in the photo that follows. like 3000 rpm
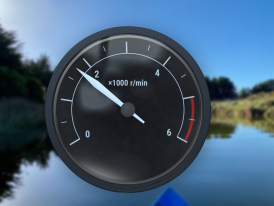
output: 1750 rpm
